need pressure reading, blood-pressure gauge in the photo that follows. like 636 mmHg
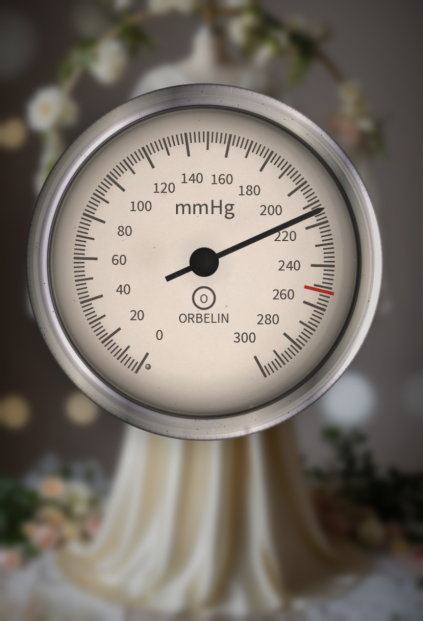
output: 214 mmHg
